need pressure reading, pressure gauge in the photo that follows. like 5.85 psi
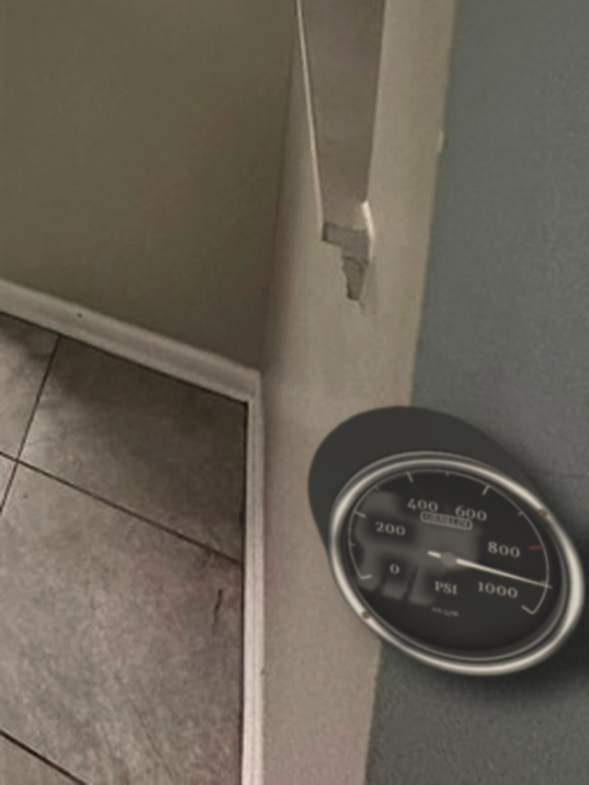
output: 900 psi
